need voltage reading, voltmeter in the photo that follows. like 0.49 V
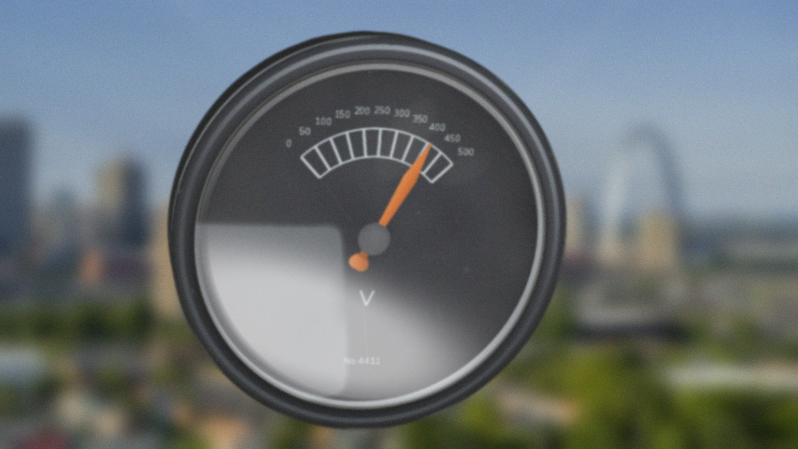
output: 400 V
